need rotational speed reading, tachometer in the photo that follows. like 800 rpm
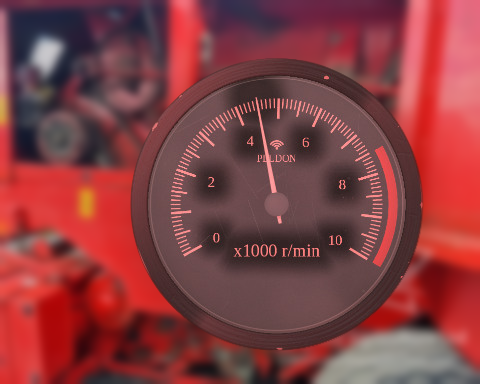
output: 4500 rpm
